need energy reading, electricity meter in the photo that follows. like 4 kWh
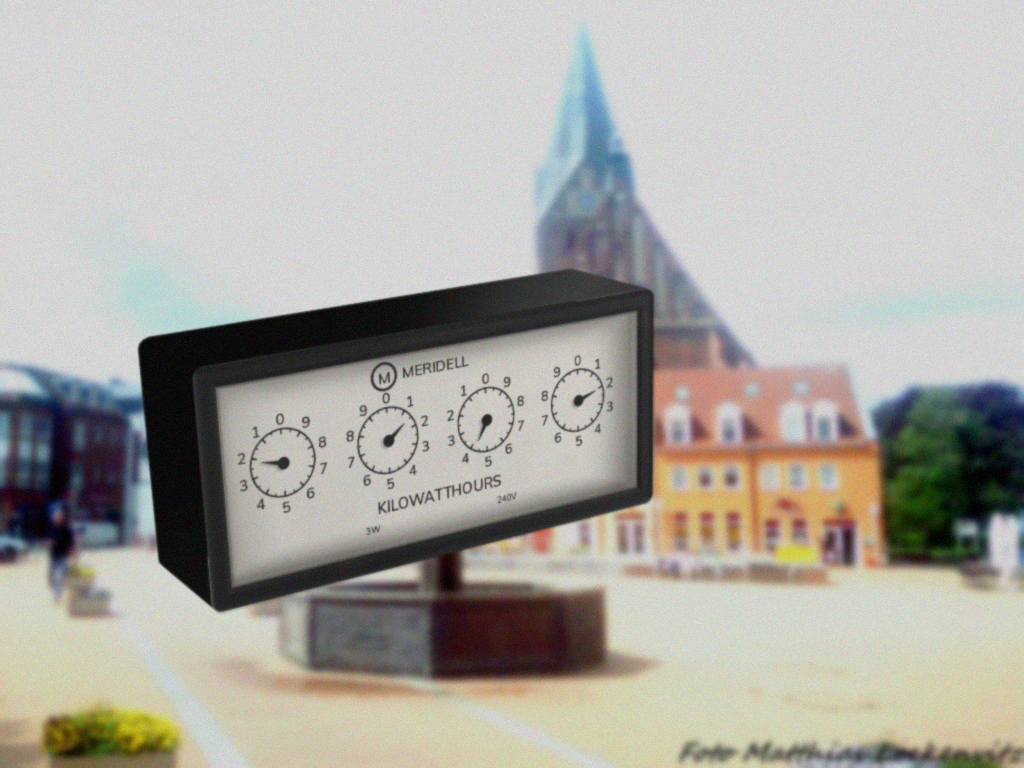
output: 2142 kWh
